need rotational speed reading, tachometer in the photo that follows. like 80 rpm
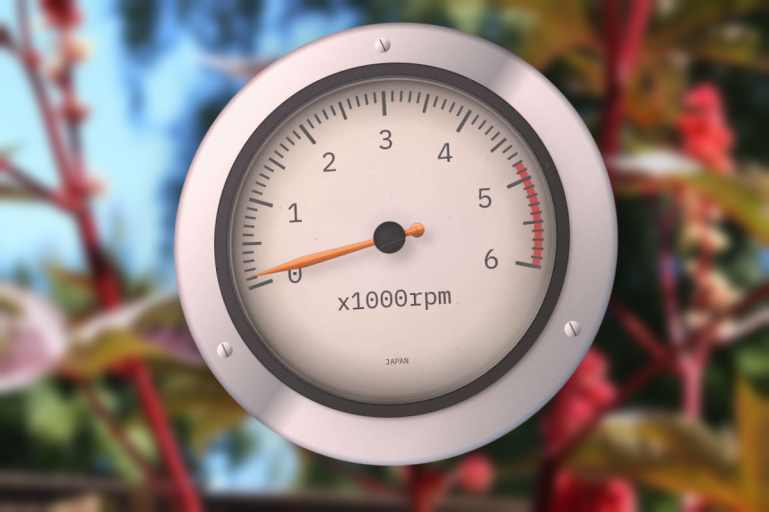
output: 100 rpm
